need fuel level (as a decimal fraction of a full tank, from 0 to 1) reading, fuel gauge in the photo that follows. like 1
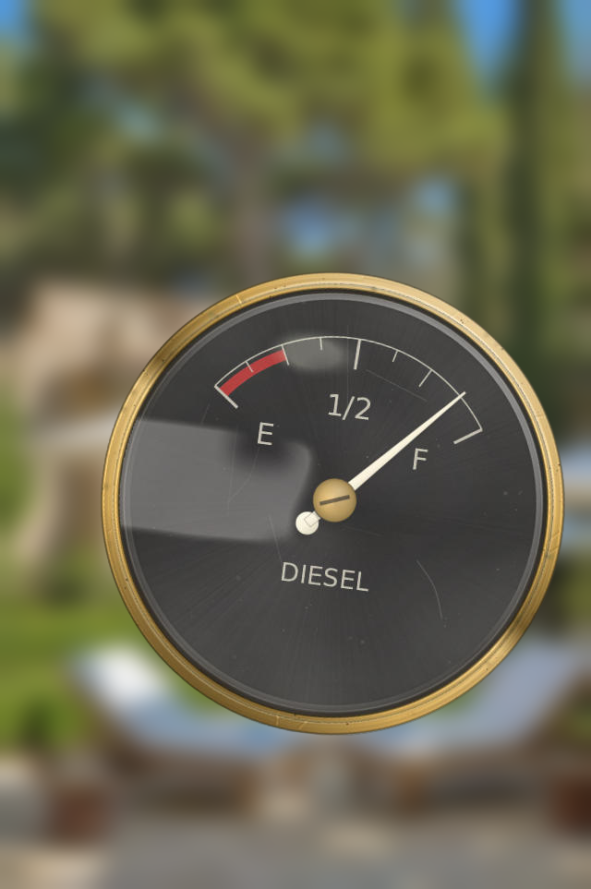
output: 0.875
